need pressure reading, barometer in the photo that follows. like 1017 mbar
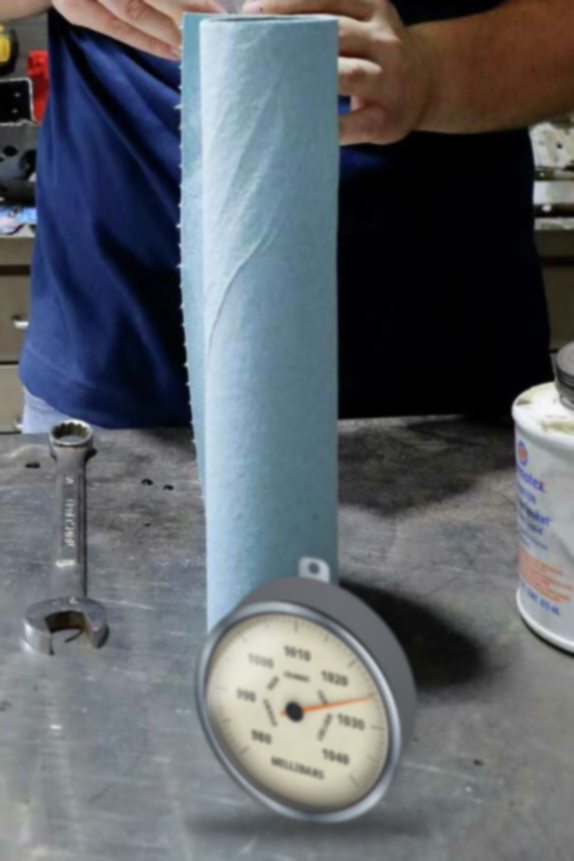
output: 1025 mbar
